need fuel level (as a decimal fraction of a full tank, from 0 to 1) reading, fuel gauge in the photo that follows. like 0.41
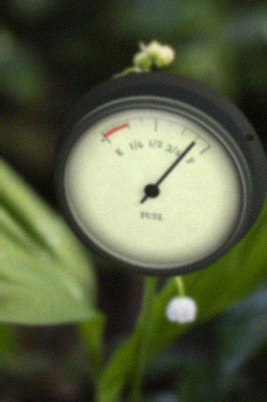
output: 0.875
